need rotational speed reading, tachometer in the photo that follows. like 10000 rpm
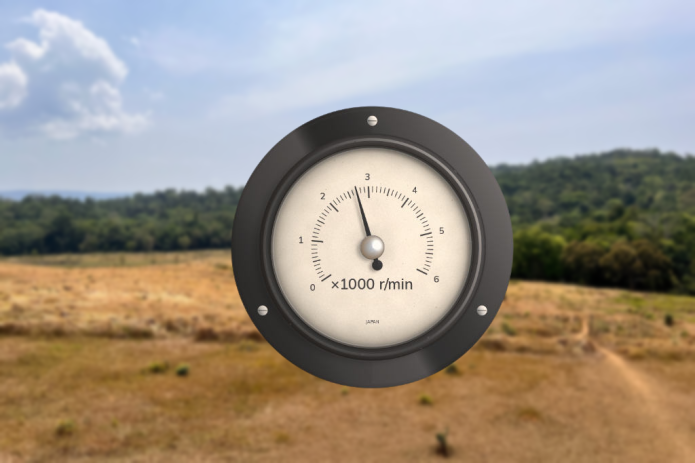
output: 2700 rpm
